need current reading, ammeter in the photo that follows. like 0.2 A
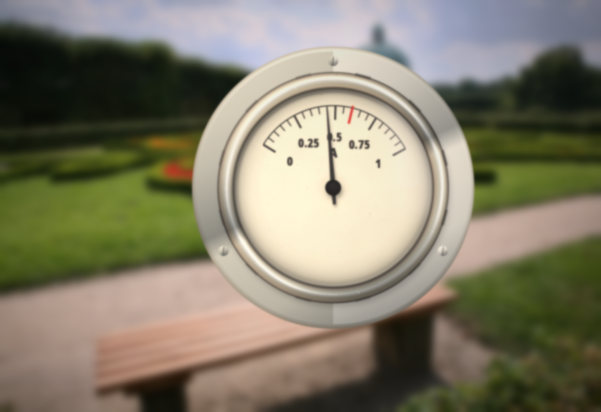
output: 0.45 A
